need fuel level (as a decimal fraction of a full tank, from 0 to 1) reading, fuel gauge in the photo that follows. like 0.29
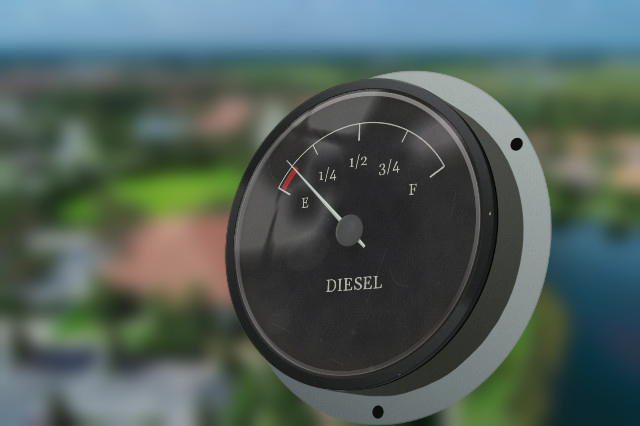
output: 0.125
